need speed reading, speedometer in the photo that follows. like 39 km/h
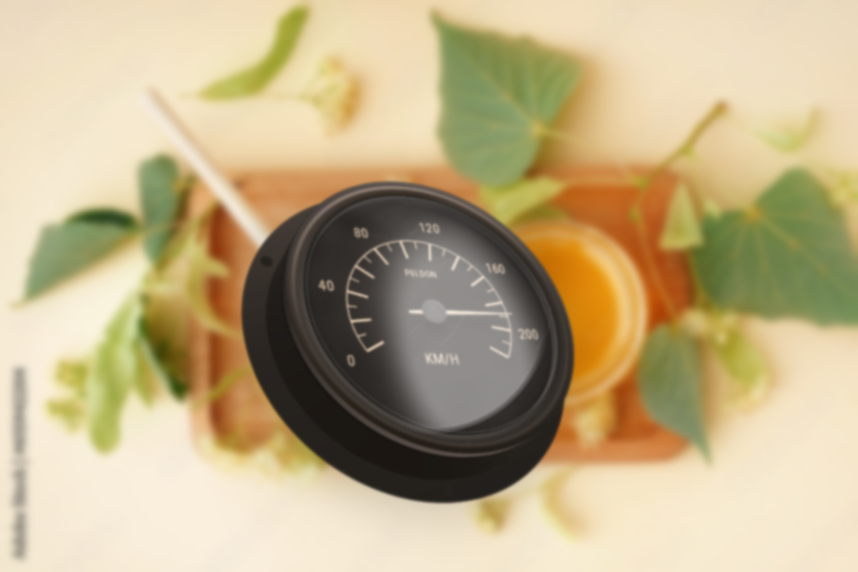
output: 190 km/h
